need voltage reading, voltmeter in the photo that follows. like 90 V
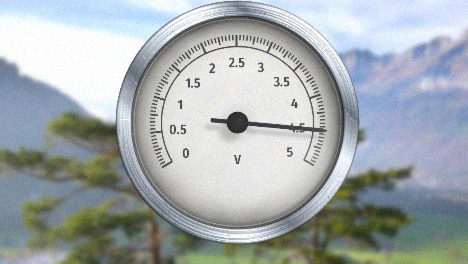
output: 4.5 V
